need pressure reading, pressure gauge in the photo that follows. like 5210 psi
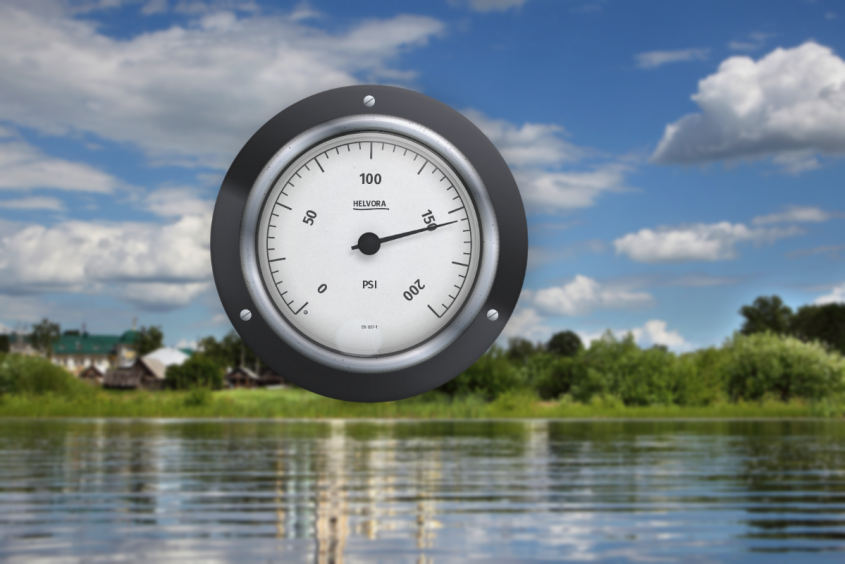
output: 155 psi
